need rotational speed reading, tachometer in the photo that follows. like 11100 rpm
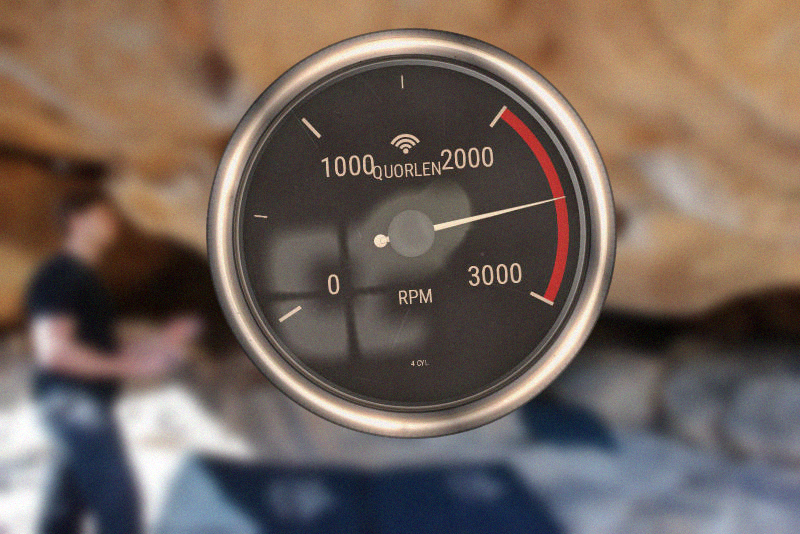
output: 2500 rpm
